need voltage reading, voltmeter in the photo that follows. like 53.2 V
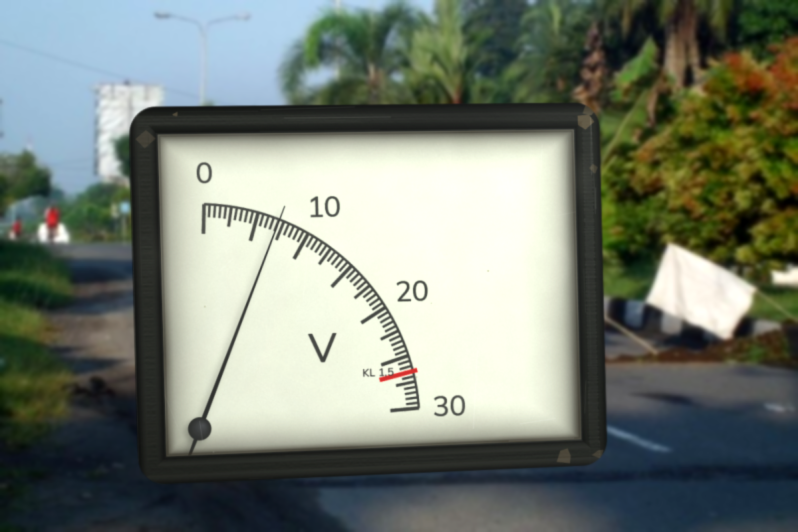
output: 7 V
